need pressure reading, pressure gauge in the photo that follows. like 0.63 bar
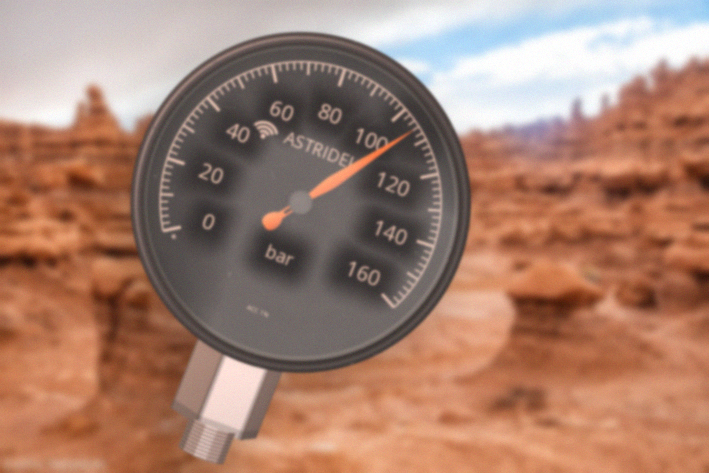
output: 106 bar
